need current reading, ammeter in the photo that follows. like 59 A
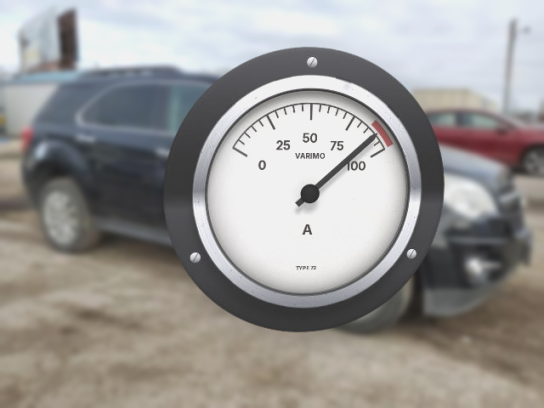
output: 90 A
